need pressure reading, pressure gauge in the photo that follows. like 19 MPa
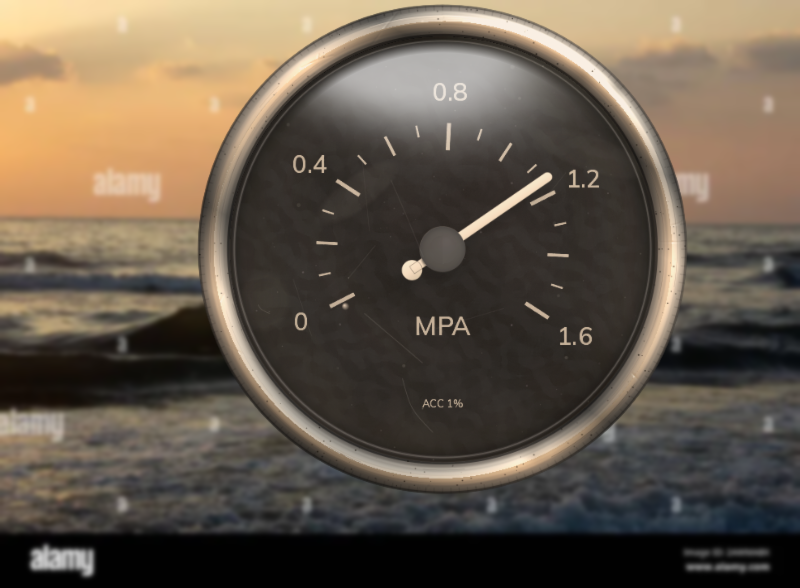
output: 1.15 MPa
